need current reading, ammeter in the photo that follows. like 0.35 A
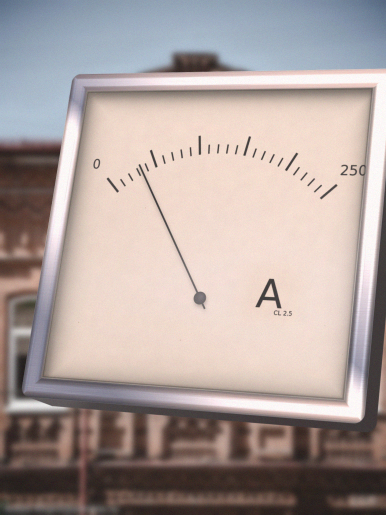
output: 35 A
